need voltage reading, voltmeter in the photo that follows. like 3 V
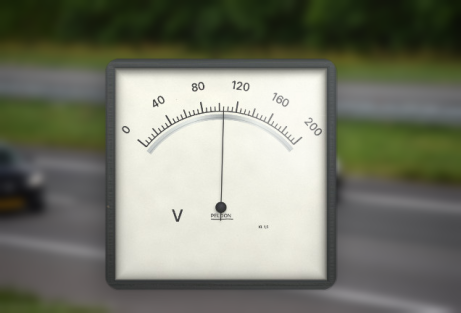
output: 105 V
